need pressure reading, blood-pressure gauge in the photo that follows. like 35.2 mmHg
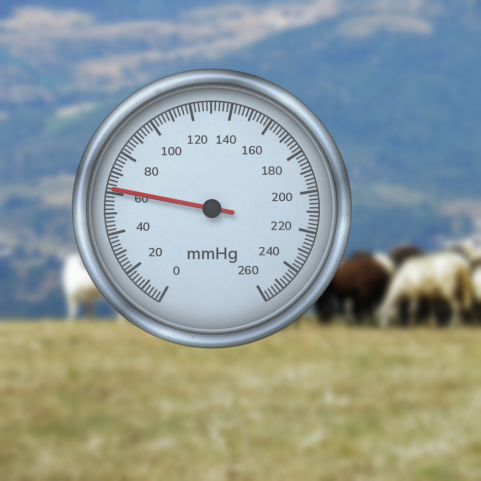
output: 62 mmHg
